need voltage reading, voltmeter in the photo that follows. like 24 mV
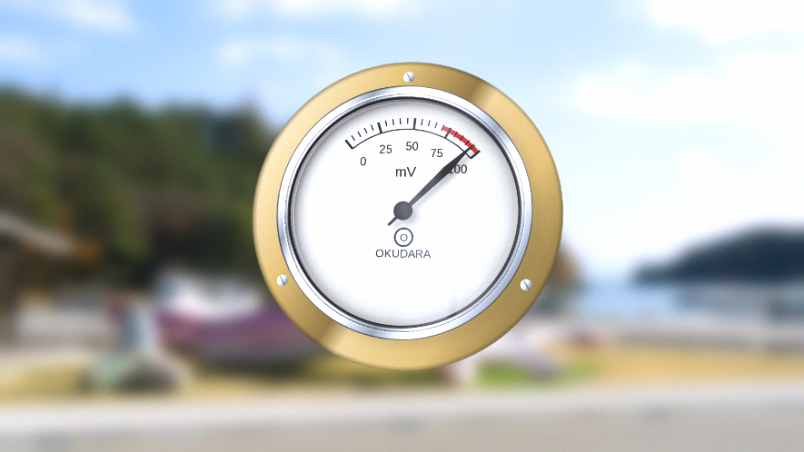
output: 95 mV
